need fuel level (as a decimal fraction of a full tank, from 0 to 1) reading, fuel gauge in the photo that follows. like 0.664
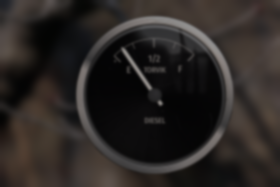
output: 0.125
